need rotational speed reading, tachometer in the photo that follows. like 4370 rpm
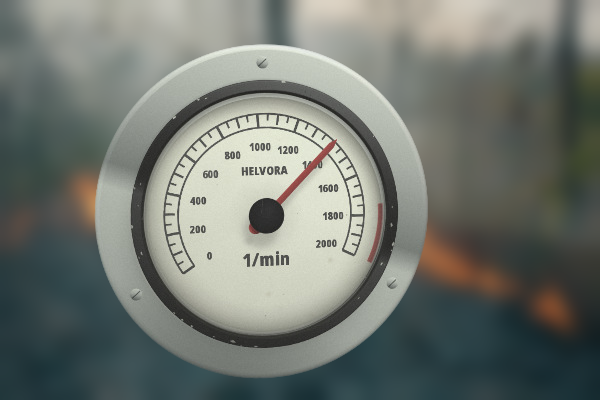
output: 1400 rpm
